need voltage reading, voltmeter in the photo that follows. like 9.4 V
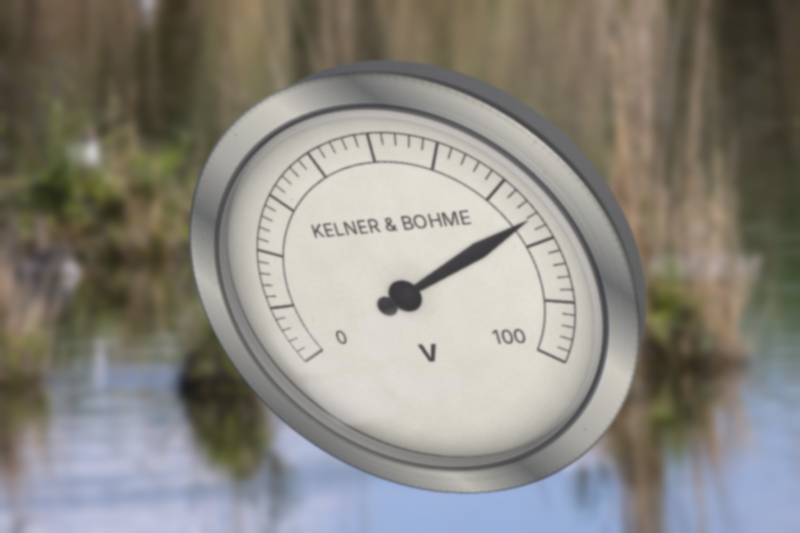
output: 76 V
